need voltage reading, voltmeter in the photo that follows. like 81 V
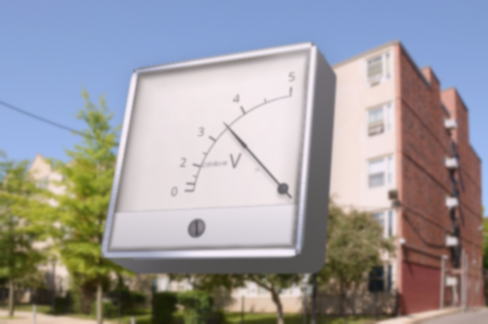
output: 3.5 V
